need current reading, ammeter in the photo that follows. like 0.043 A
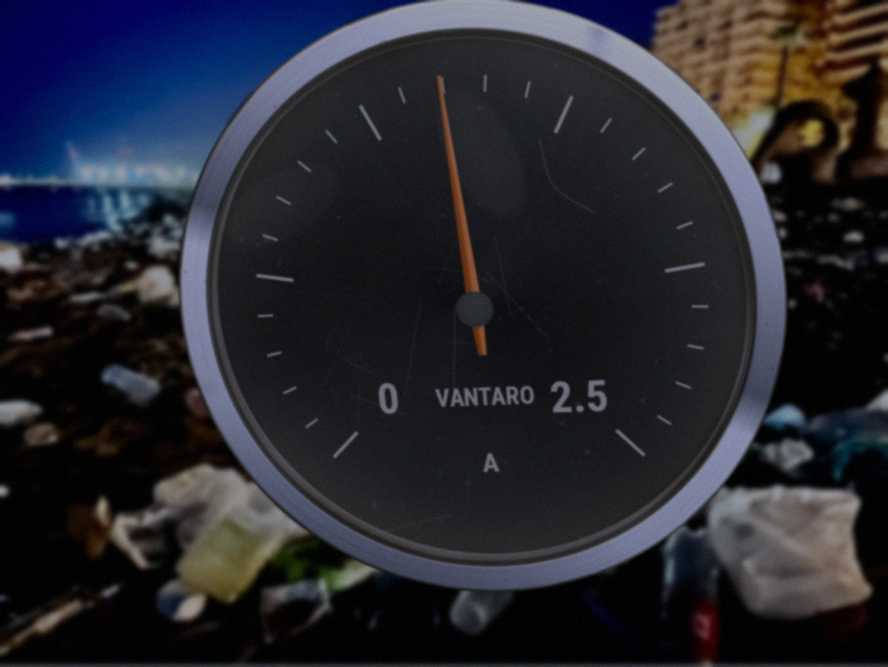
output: 1.2 A
